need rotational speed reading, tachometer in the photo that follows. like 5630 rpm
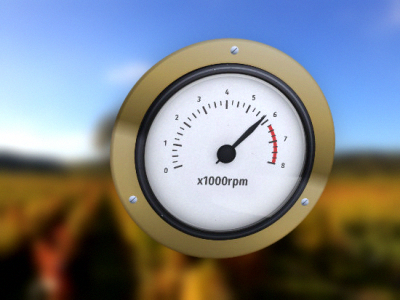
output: 5750 rpm
